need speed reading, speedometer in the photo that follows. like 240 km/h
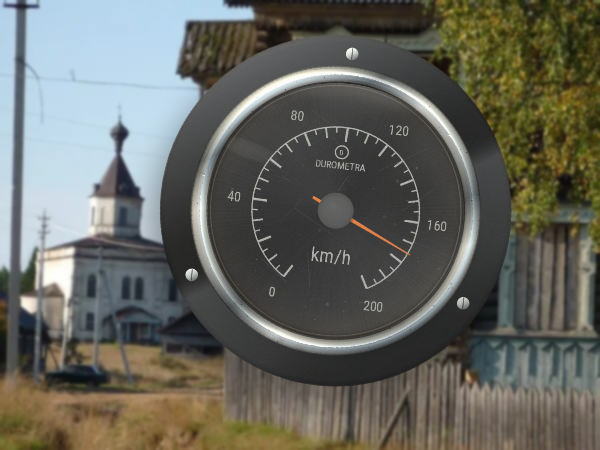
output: 175 km/h
